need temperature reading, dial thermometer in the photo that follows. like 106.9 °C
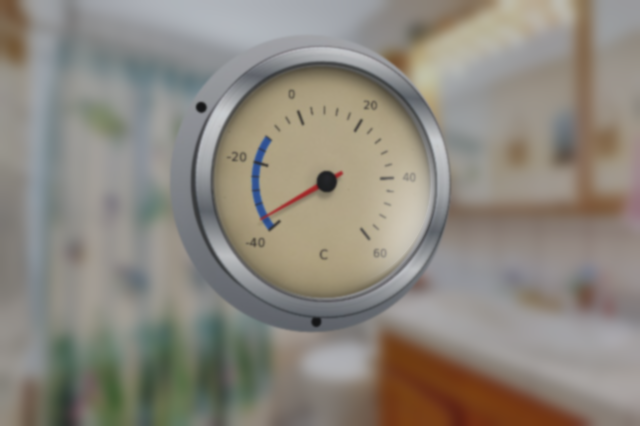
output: -36 °C
